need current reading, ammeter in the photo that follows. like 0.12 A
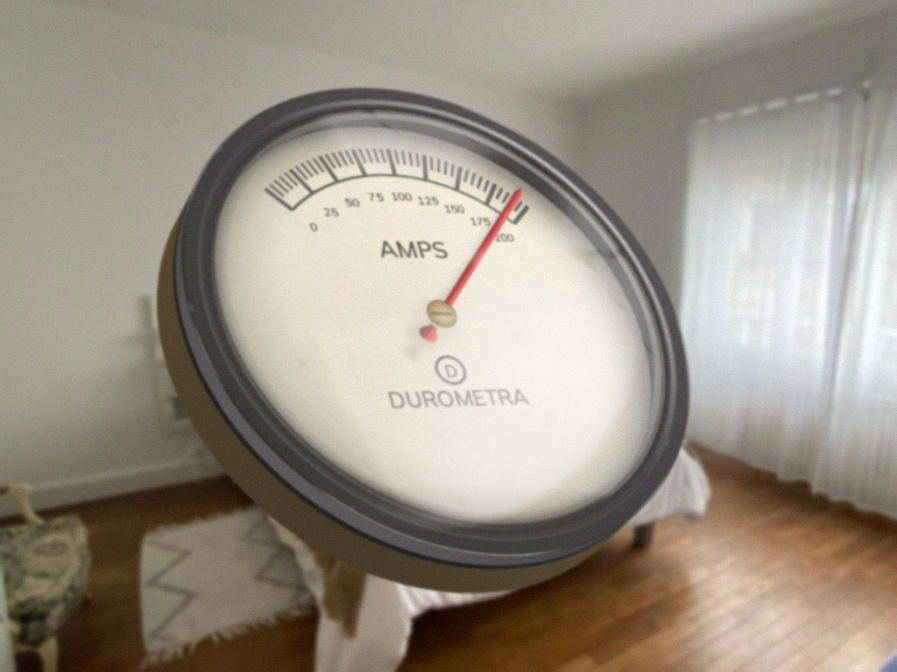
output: 190 A
